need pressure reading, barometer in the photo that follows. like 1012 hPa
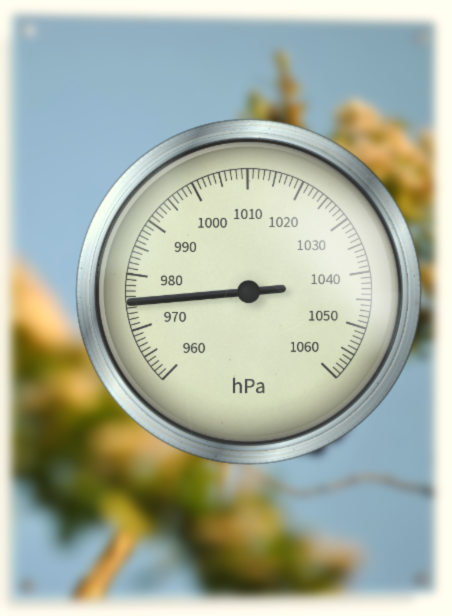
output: 975 hPa
